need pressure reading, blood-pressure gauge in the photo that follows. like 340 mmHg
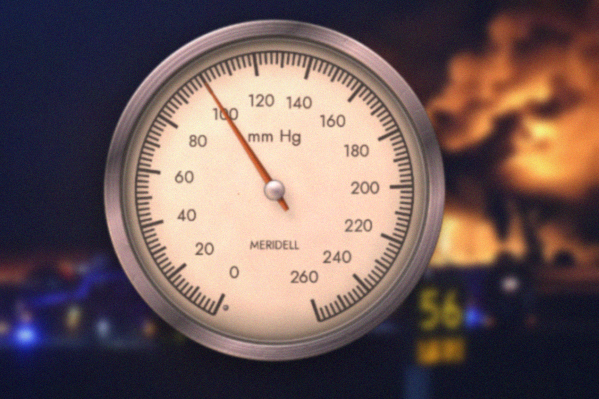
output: 100 mmHg
